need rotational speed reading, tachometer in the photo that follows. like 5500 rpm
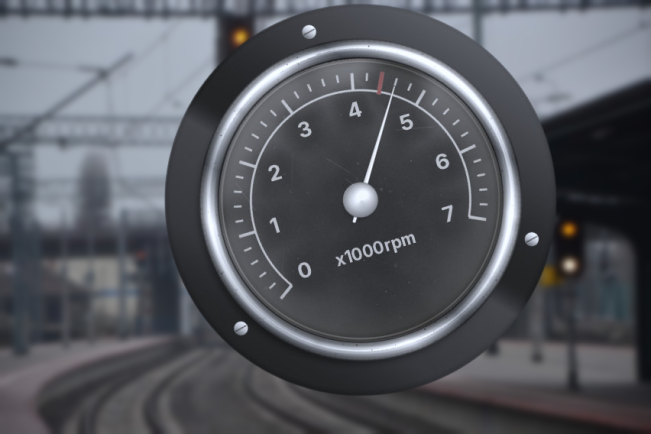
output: 4600 rpm
